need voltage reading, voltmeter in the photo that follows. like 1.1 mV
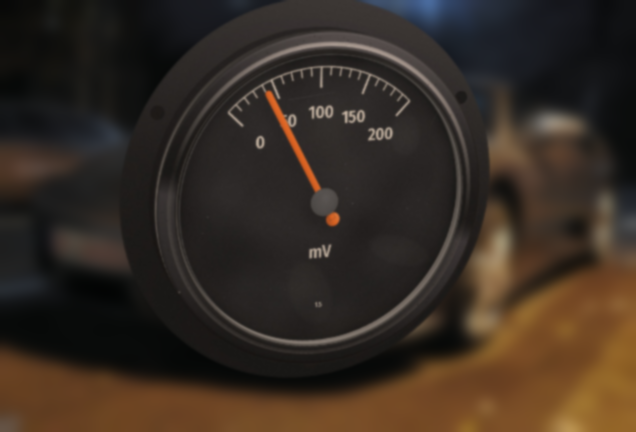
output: 40 mV
